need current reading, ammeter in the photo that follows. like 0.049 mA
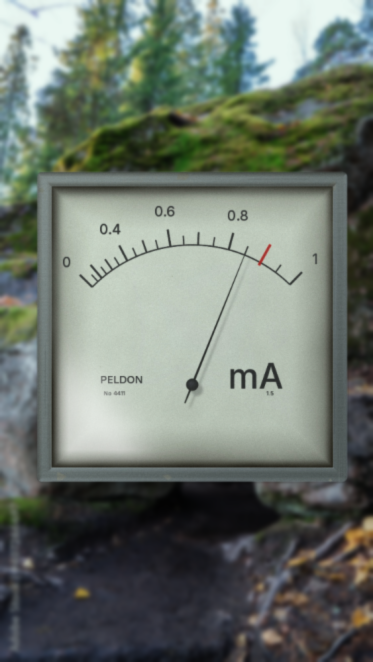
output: 0.85 mA
